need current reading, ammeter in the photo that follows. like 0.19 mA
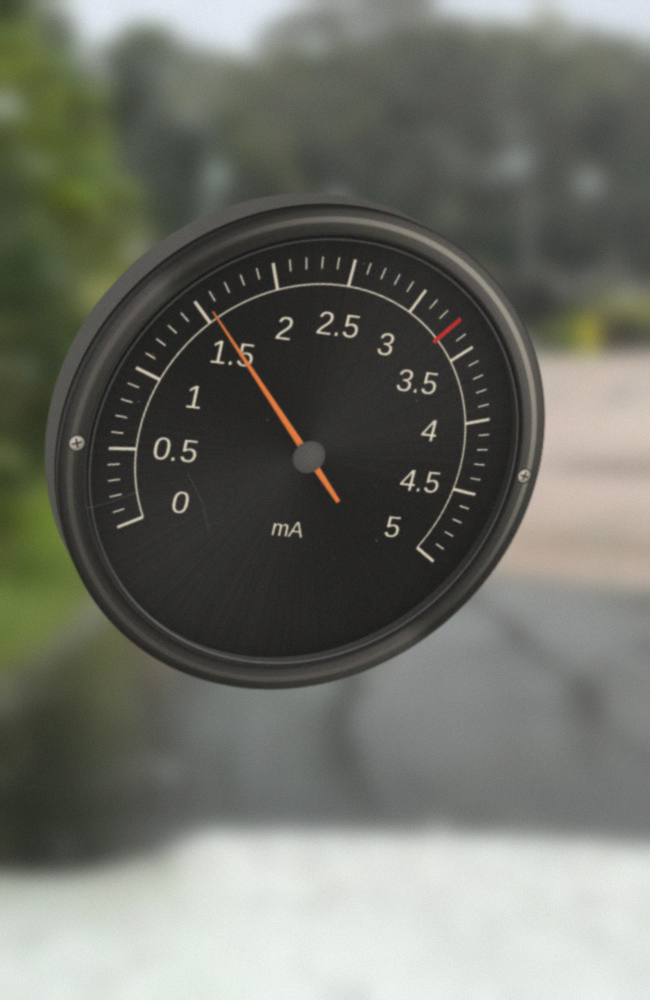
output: 1.55 mA
